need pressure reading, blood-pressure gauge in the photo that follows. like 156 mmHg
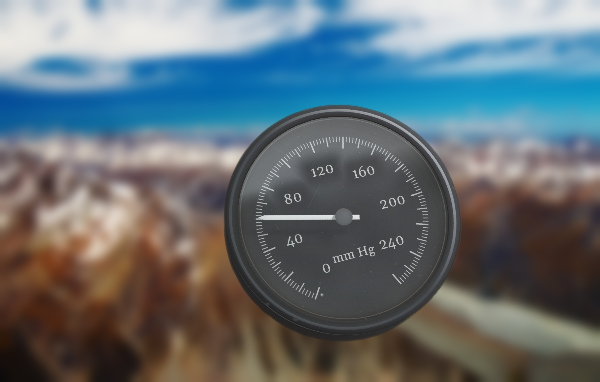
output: 60 mmHg
